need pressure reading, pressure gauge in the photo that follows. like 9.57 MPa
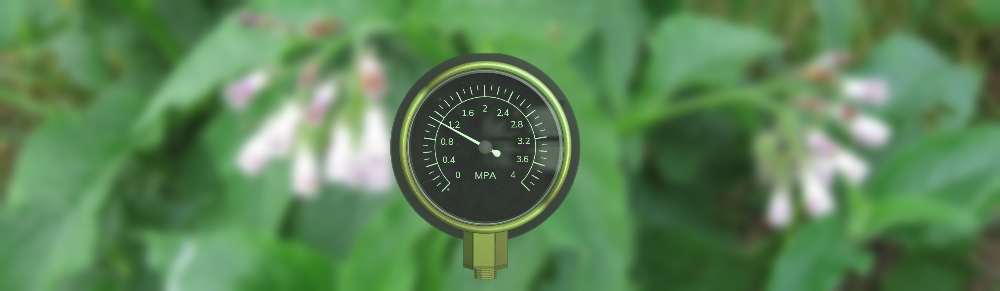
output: 1.1 MPa
